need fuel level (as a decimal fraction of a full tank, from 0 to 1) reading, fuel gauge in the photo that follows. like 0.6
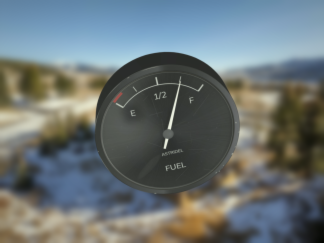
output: 0.75
